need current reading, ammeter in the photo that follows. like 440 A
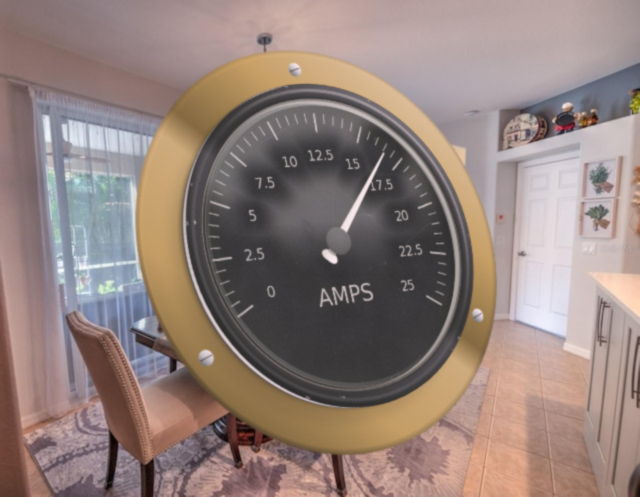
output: 16.5 A
